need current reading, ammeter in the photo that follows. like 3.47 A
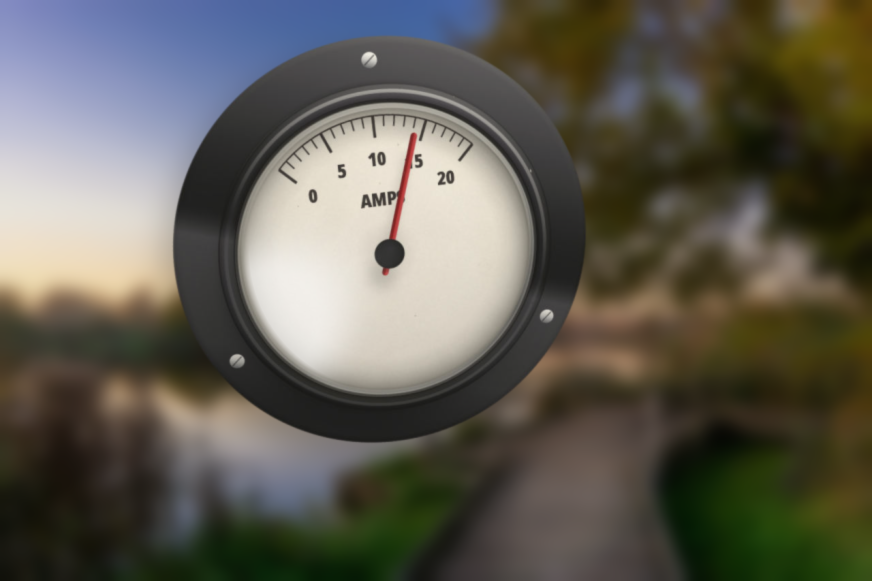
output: 14 A
